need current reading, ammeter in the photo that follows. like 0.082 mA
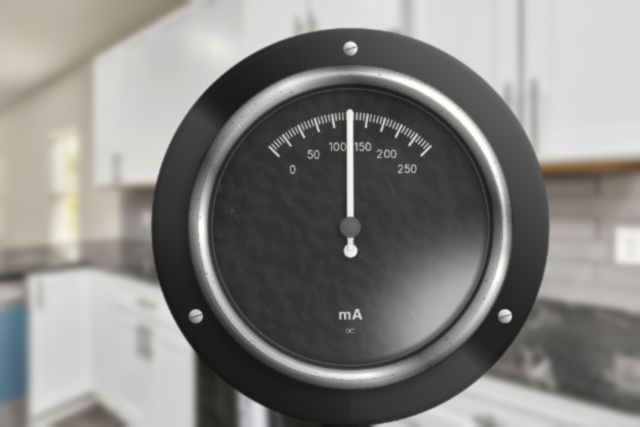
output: 125 mA
